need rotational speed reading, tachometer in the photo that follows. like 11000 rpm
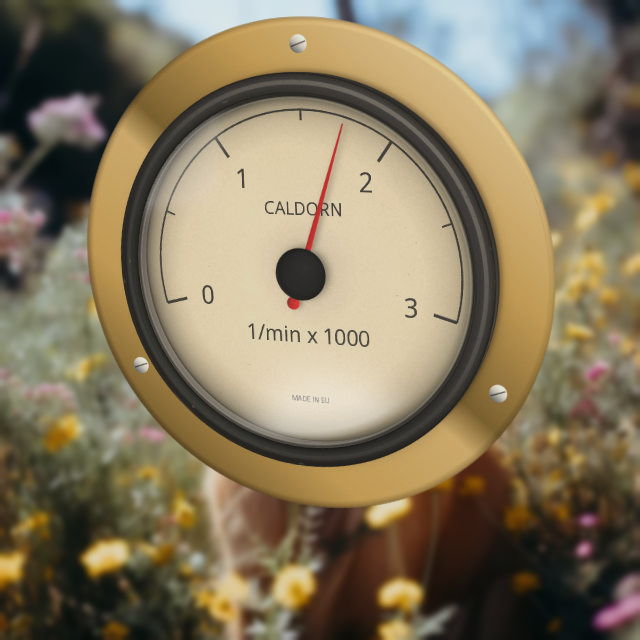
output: 1750 rpm
